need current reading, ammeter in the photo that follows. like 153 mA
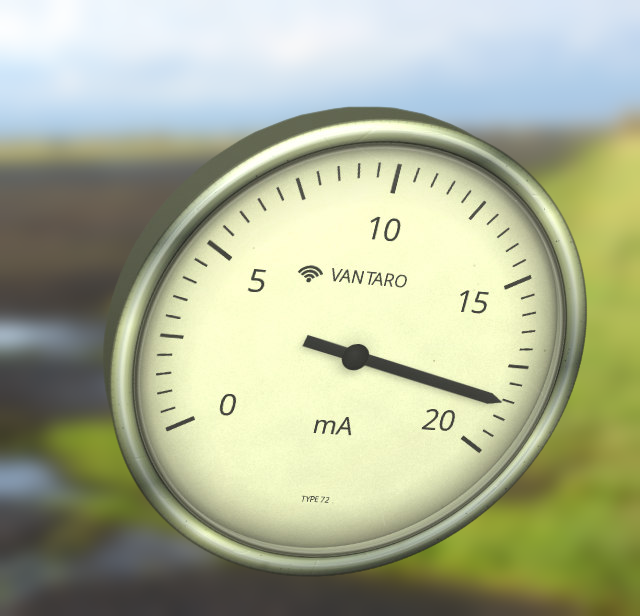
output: 18.5 mA
